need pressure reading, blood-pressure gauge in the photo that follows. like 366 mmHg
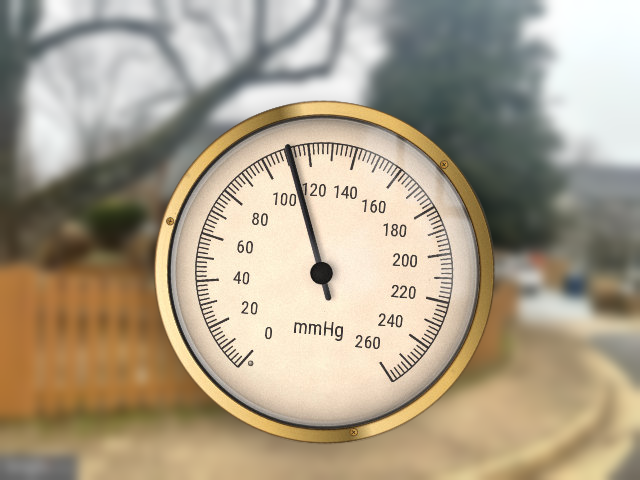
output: 112 mmHg
